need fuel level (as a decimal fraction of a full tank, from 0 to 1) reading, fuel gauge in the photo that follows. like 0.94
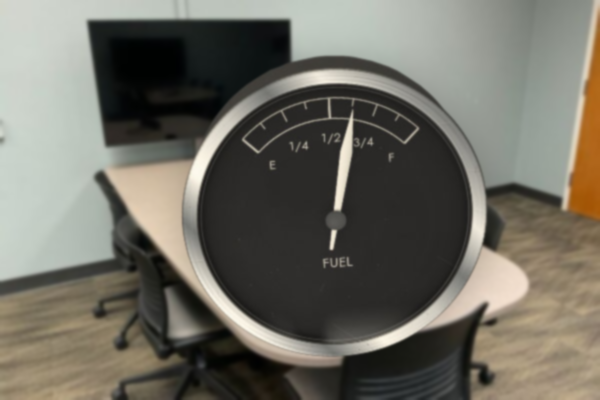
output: 0.625
